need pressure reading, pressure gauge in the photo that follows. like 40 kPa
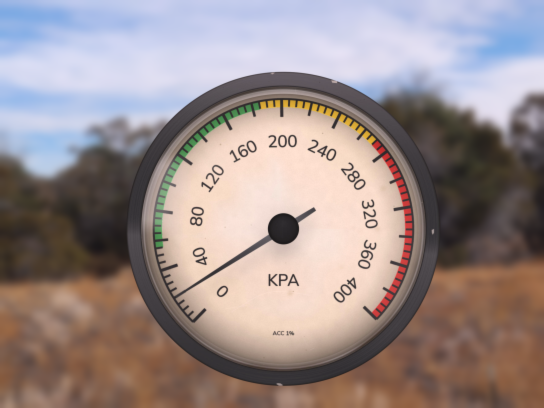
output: 20 kPa
